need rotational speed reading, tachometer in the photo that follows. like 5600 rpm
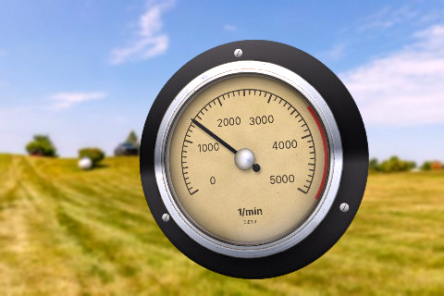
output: 1400 rpm
